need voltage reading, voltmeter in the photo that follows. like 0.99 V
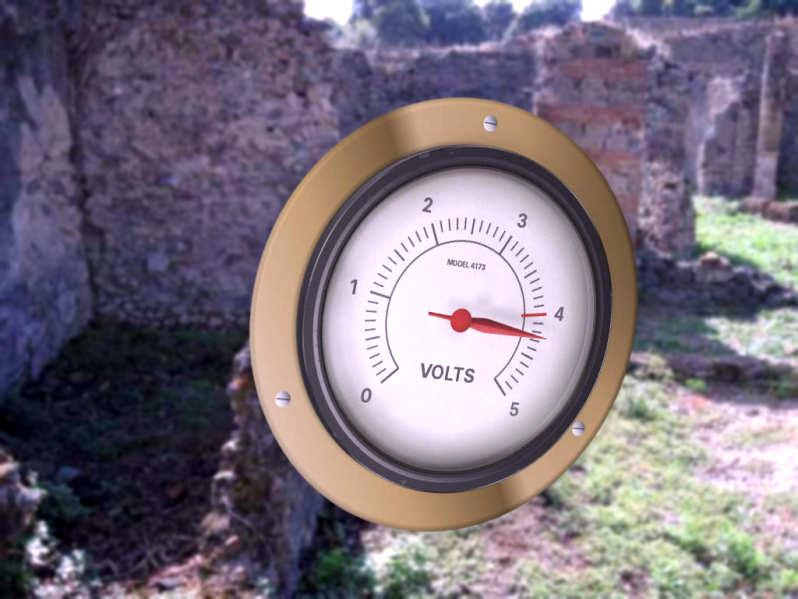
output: 4.25 V
